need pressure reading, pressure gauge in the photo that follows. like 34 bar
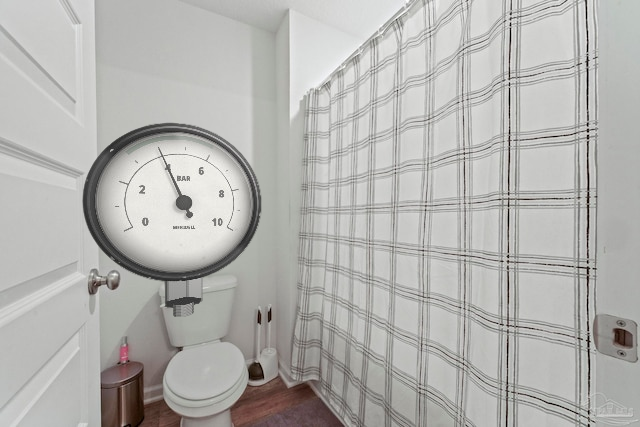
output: 4 bar
